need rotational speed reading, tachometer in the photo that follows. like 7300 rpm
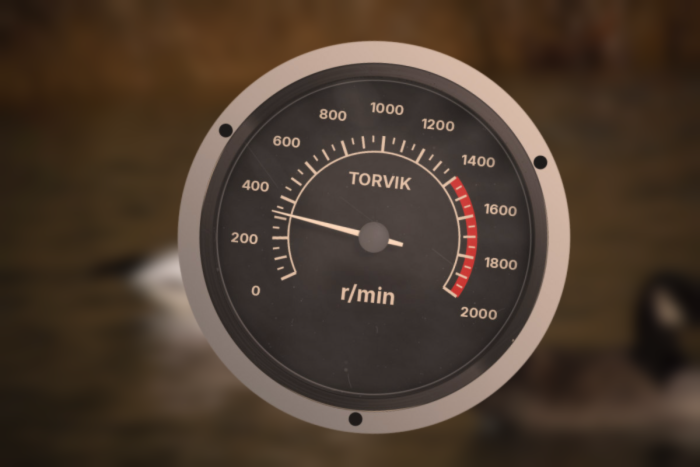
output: 325 rpm
